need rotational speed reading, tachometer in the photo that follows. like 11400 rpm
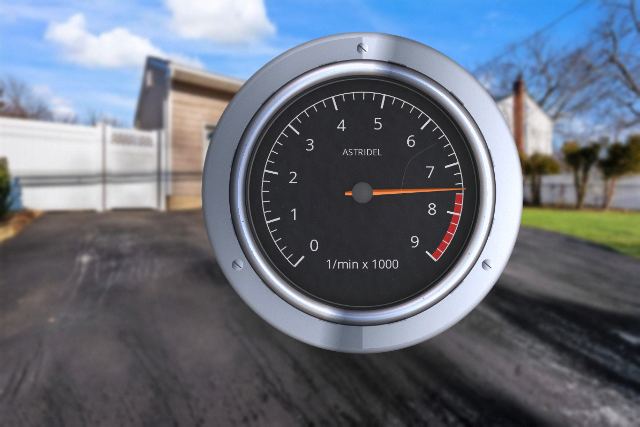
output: 7500 rpm
